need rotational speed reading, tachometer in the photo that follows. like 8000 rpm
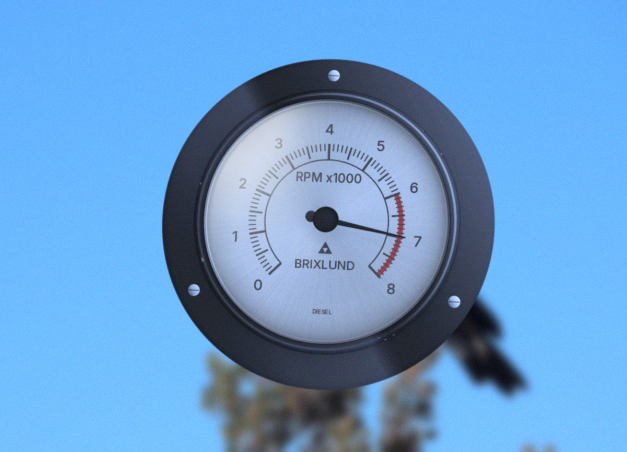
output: 7000 rpm
